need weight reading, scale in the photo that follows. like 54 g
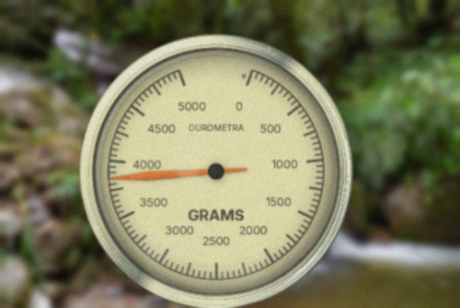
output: 3850 g
